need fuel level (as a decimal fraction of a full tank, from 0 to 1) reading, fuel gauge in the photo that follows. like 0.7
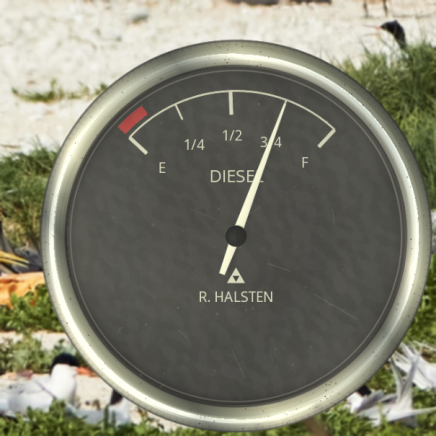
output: 0.75
